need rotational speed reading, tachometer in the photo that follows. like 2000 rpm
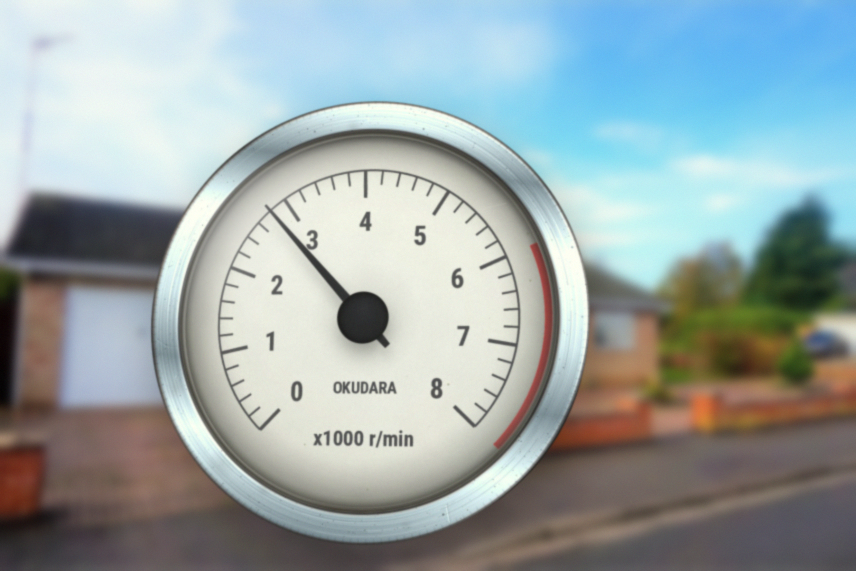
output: 2800 rpm
